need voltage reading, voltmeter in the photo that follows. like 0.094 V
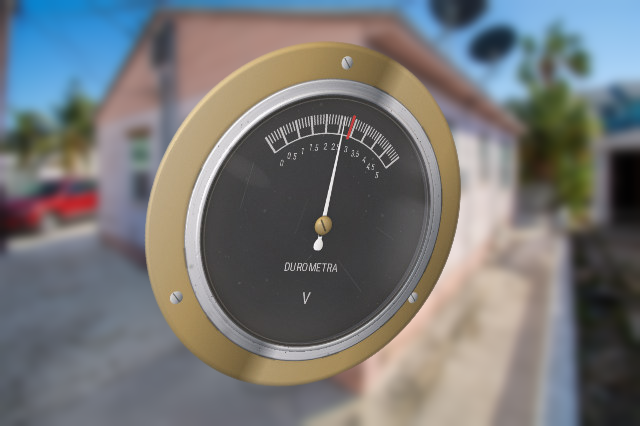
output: 2.5 V
